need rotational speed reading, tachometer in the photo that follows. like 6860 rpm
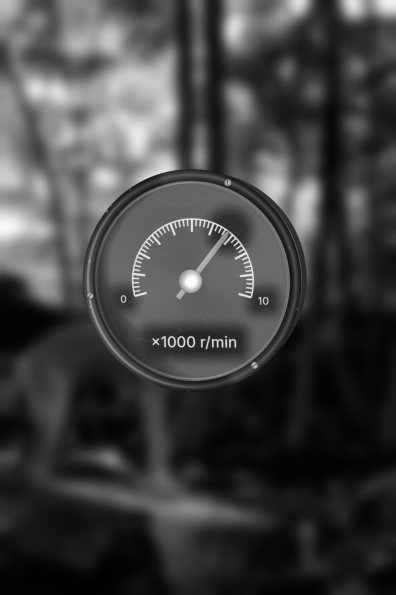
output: 6800 rpm
